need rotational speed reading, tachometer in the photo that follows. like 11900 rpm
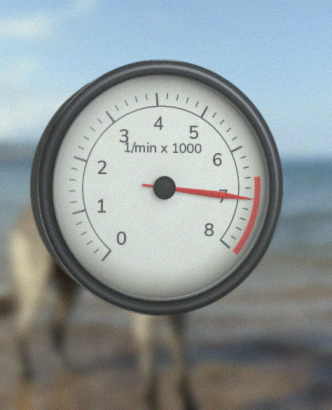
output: 7000 rpm
